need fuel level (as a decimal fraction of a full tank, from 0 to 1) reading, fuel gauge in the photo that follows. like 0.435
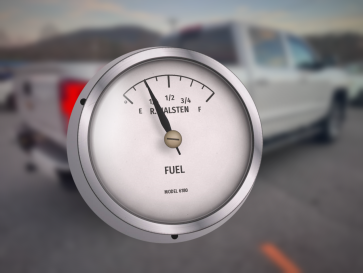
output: 0.25
